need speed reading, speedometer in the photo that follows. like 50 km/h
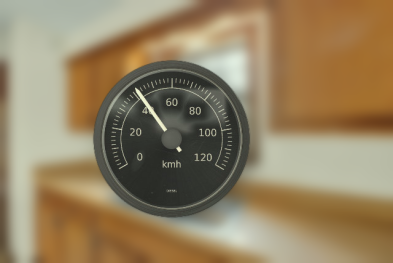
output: 42 km/h
